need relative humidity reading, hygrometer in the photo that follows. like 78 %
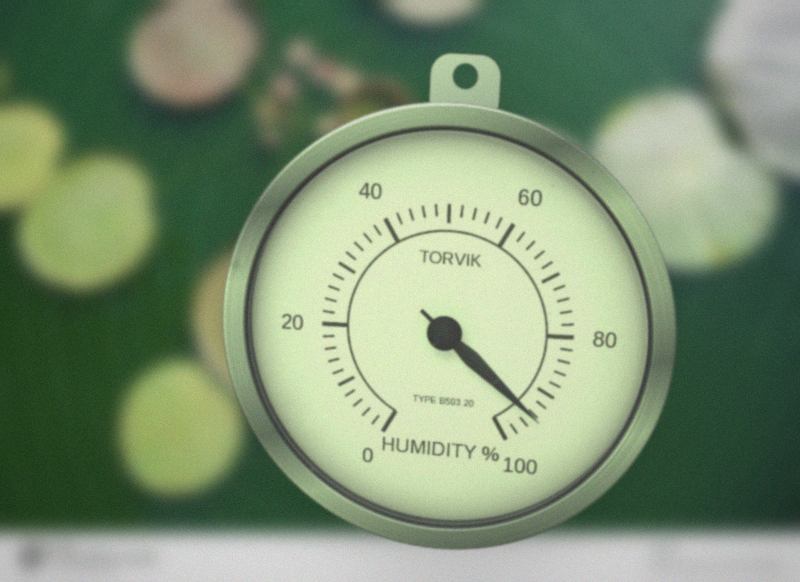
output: 94 %
